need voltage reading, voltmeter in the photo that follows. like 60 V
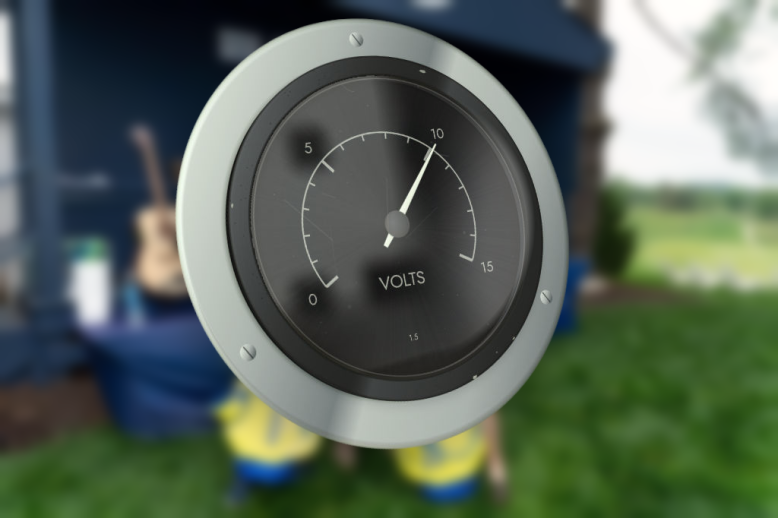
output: 10 V
